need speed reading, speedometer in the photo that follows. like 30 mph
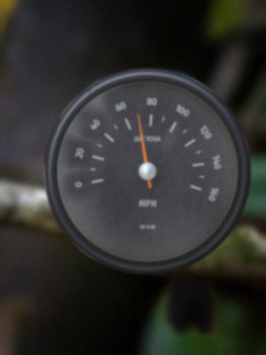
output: 70 mph
